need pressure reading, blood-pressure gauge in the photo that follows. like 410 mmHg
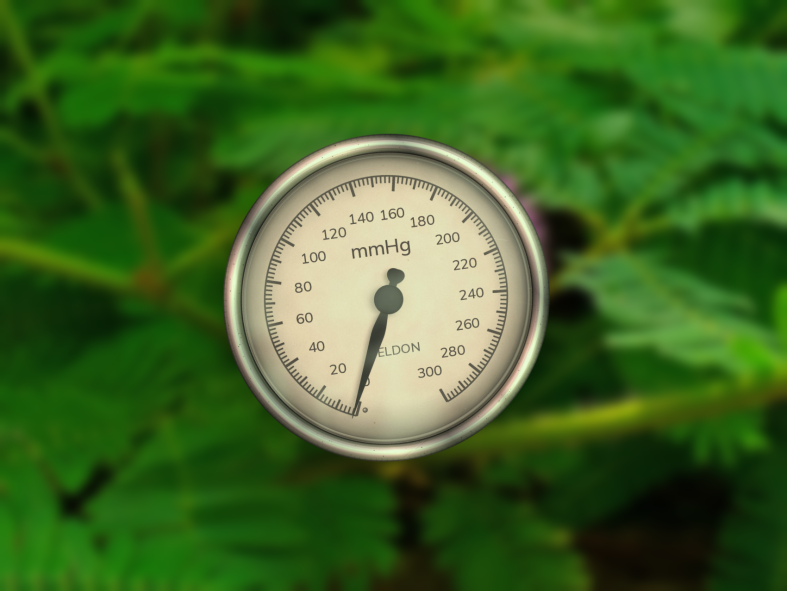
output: 2 mmHg
